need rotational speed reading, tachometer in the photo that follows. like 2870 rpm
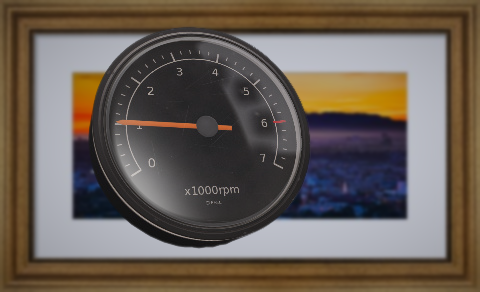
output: 1000 rpm
